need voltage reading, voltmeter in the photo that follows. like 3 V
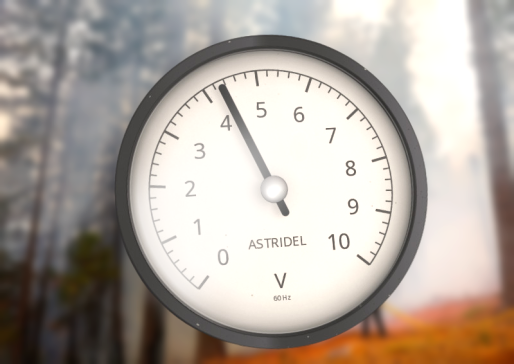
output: 4.3 V
